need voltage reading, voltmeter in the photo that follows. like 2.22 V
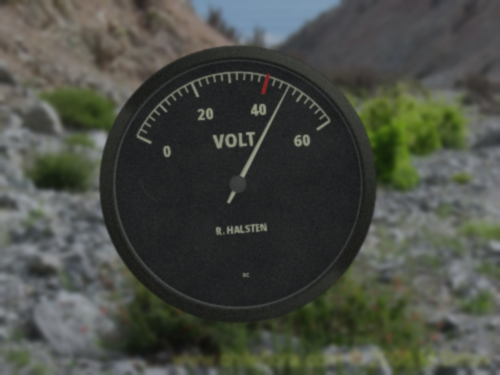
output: 46 V
